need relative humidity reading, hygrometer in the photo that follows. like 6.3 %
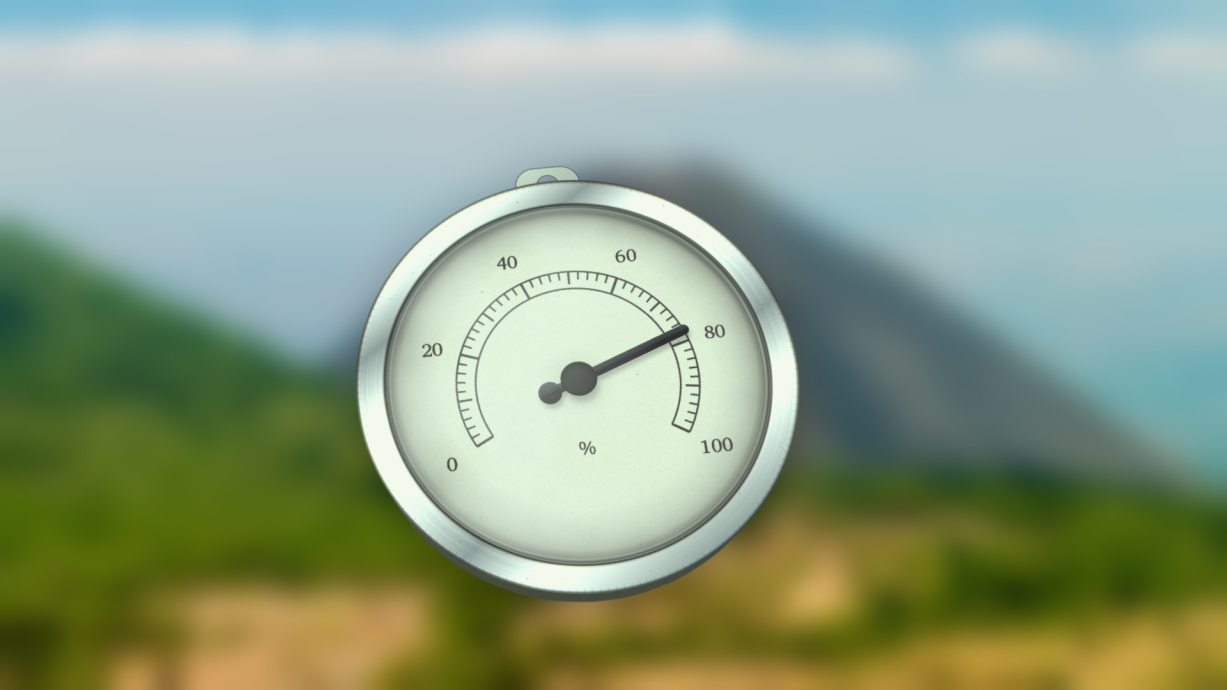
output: 78 %
